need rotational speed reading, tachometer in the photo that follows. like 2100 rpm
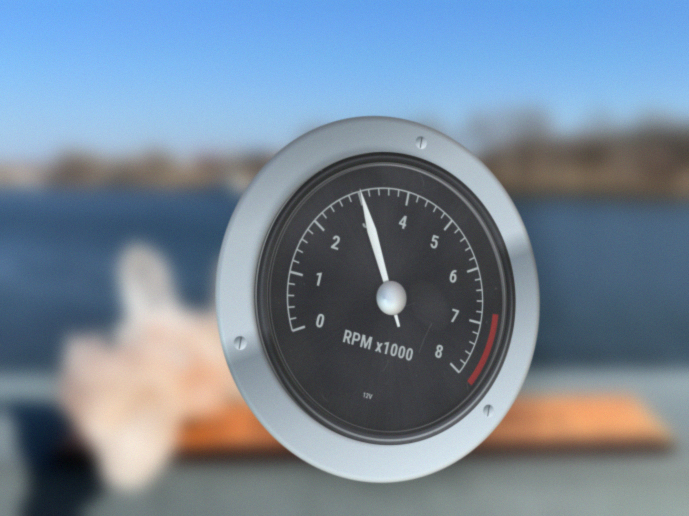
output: 3000 rpm
